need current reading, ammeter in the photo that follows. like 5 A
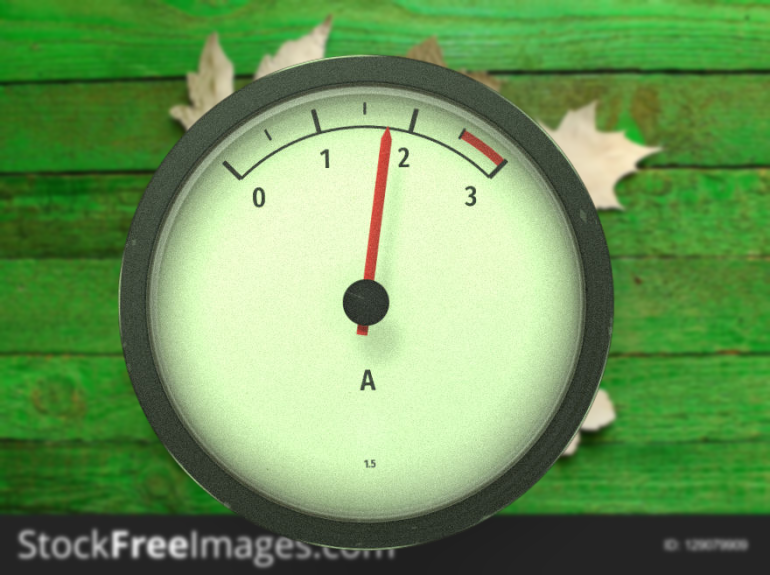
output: 1.75 A
